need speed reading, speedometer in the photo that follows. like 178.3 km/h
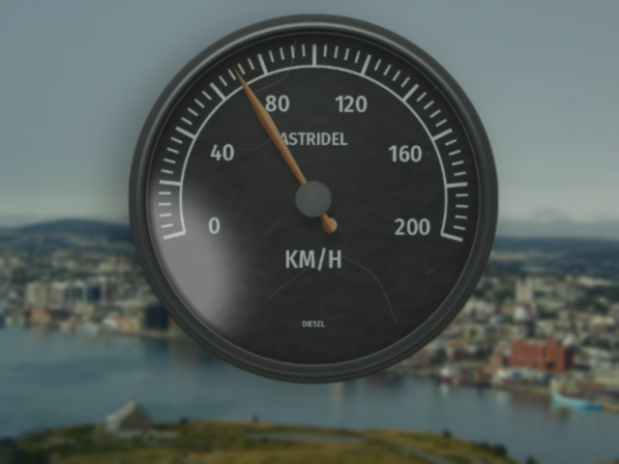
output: 70 km/h
